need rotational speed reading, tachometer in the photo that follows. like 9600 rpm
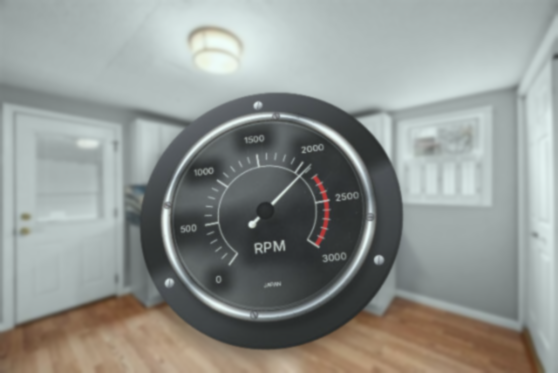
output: 2100 rpm
